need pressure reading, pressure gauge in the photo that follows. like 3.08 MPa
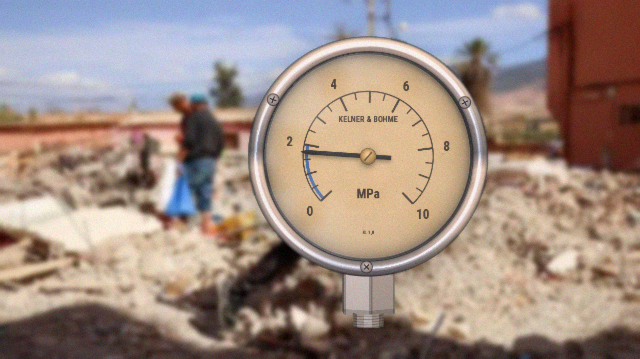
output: 1.75 MPa
